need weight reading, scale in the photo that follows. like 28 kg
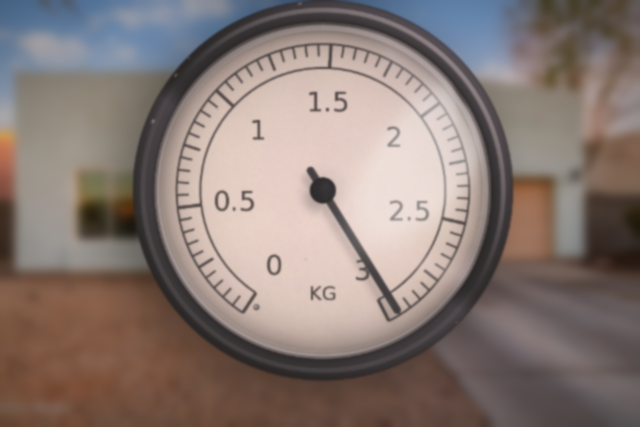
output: 2.95 kg
